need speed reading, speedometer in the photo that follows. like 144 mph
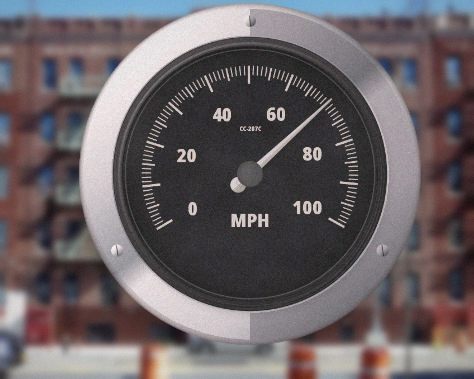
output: 70 mph
